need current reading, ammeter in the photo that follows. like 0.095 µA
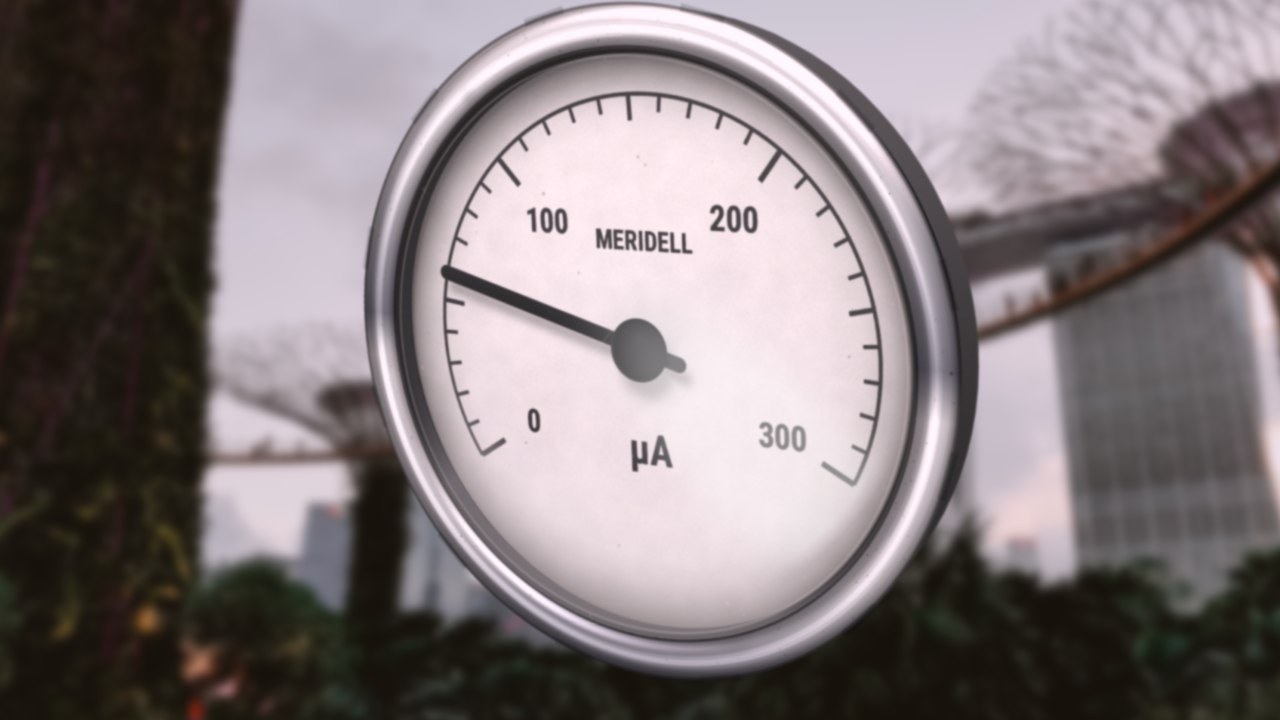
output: 60 µA
